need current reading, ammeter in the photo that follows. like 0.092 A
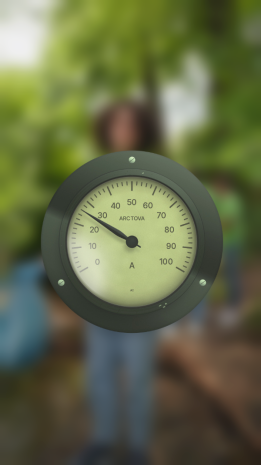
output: 26 A
